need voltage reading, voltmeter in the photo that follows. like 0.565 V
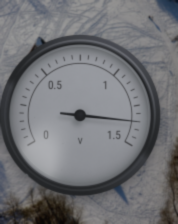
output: 1.35 V
